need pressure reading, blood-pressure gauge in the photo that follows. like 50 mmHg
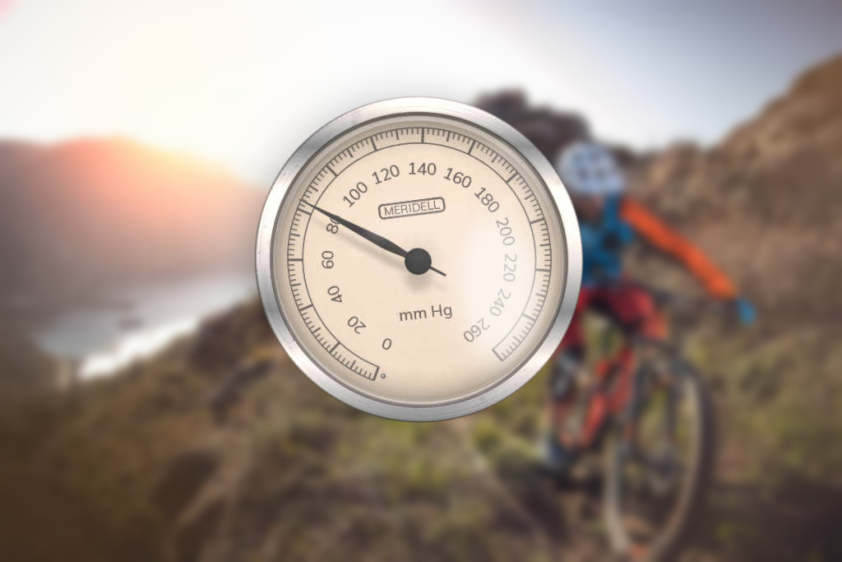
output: 84 mmHg
